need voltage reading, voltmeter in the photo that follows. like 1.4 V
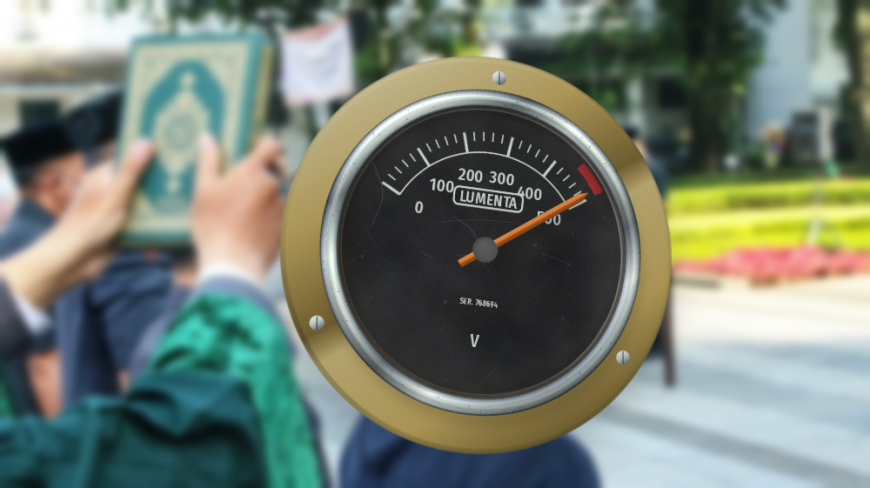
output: 490 V
